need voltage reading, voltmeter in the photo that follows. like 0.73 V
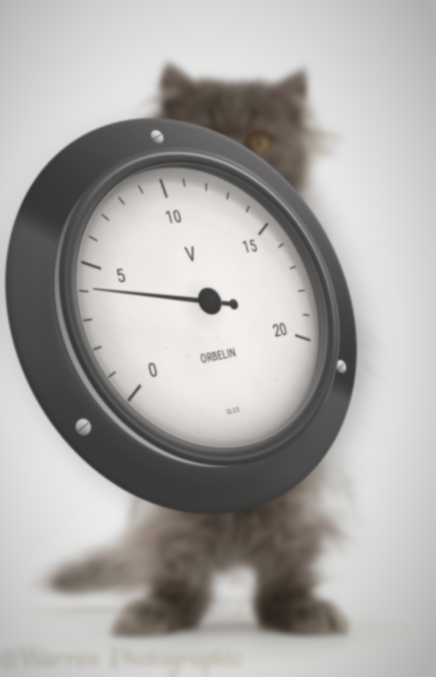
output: 4 V
